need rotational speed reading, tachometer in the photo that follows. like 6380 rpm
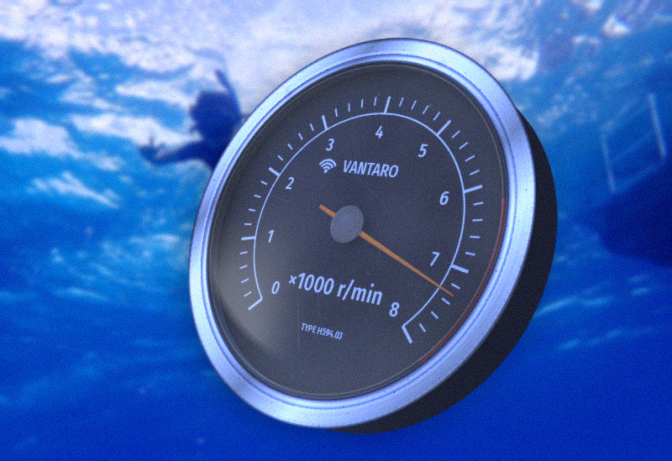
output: 7300 rpm
